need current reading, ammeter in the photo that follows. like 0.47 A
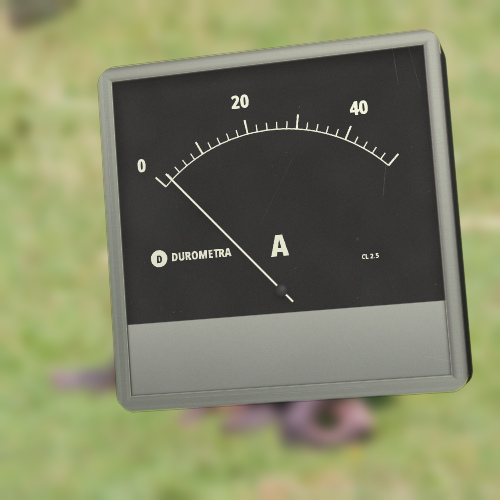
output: 2 A
